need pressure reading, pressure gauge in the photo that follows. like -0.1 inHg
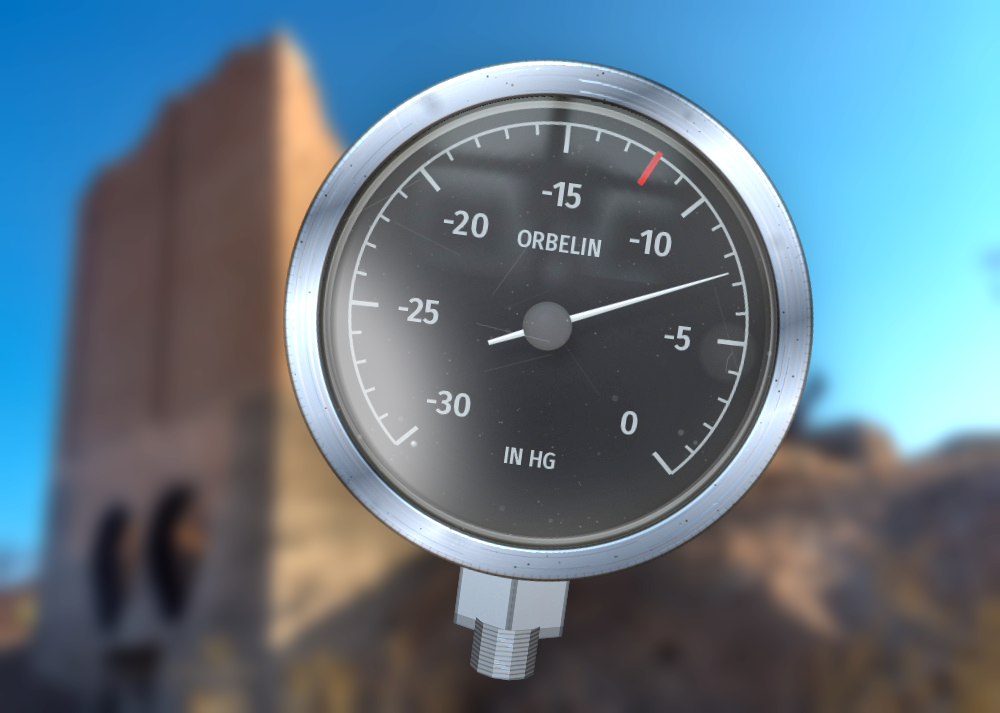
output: -7.5 inHg
